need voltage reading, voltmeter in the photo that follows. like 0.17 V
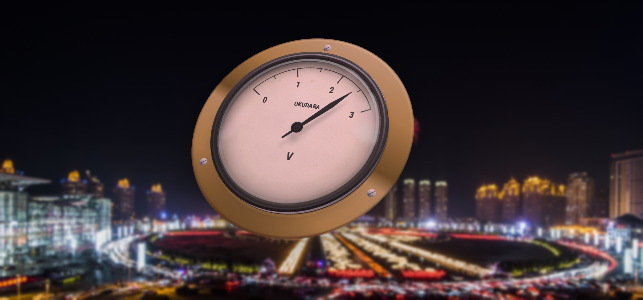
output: 2.5 V
